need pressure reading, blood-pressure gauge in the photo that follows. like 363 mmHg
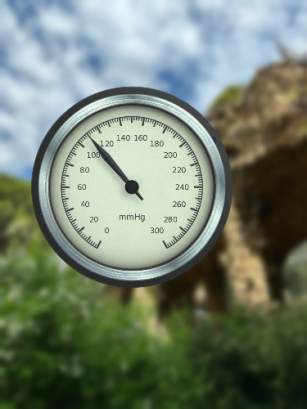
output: 110 mmHg
